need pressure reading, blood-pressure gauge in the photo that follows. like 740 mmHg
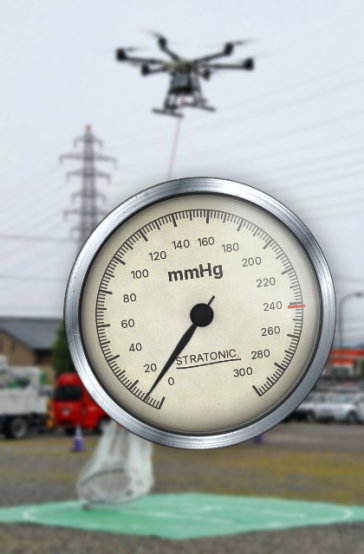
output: 10 mmHg
